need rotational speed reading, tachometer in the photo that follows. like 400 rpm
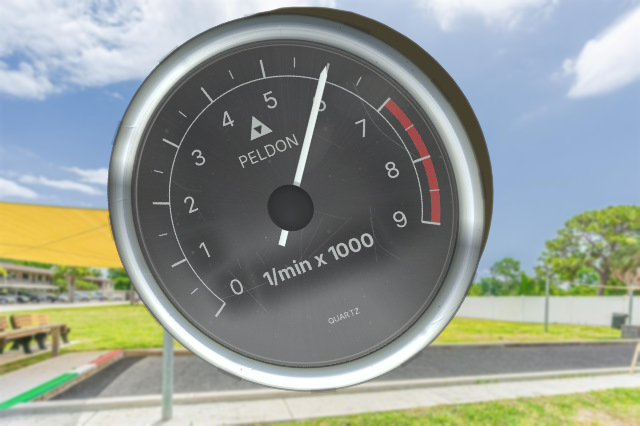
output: 6000 rpm
